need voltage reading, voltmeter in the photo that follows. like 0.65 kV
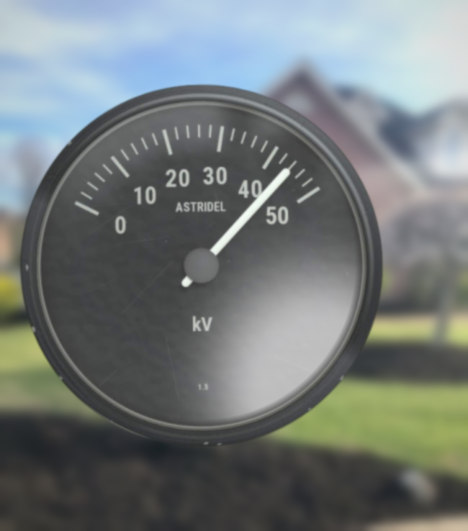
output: 44 kV
